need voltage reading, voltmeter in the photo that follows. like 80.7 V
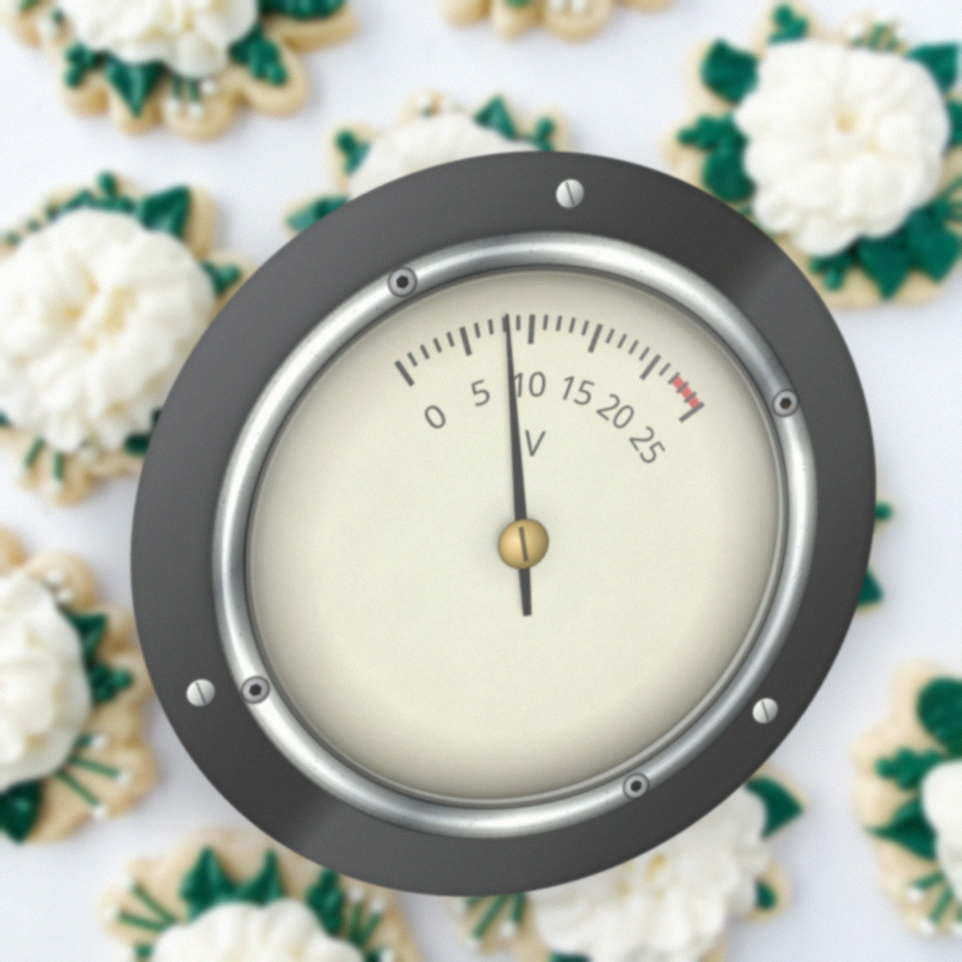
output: 8 V
